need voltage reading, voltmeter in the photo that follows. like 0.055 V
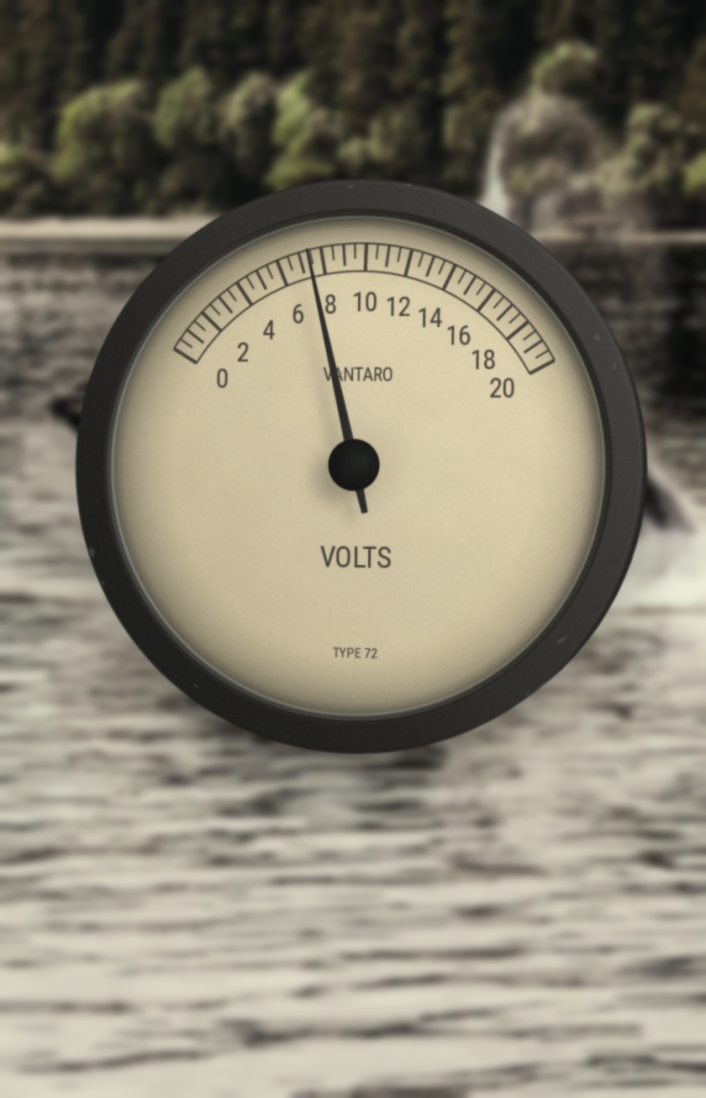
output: 7.5 V
